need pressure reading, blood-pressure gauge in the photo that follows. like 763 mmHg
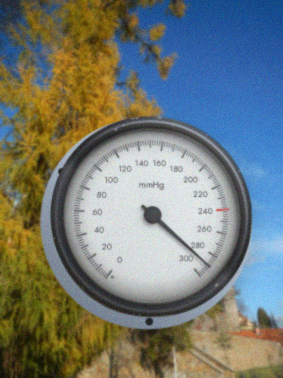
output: 290 mmHg
